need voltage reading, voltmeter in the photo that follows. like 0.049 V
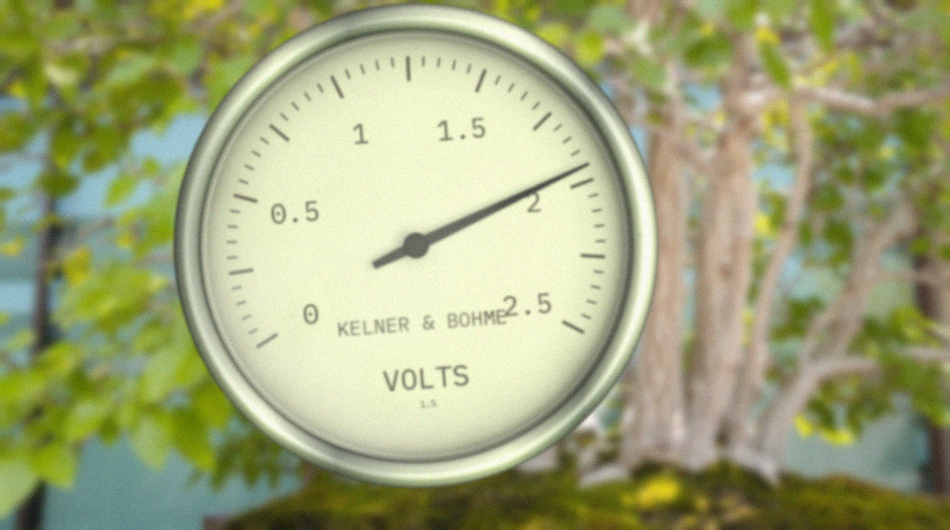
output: 1.95 V
